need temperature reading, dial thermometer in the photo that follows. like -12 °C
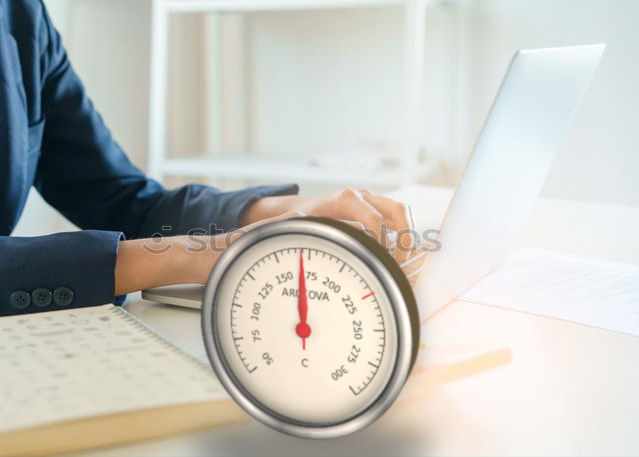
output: 170 °C
